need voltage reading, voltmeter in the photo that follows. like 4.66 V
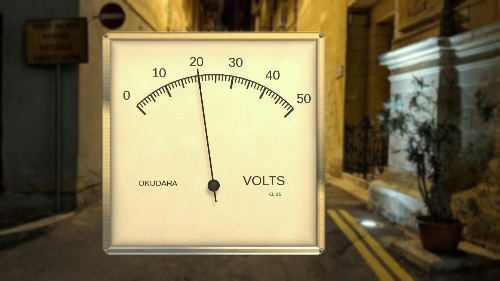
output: 20 V
